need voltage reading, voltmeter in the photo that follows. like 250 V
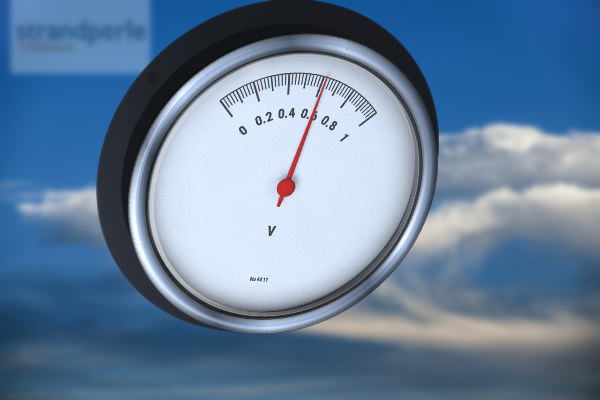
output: 0.6 V
